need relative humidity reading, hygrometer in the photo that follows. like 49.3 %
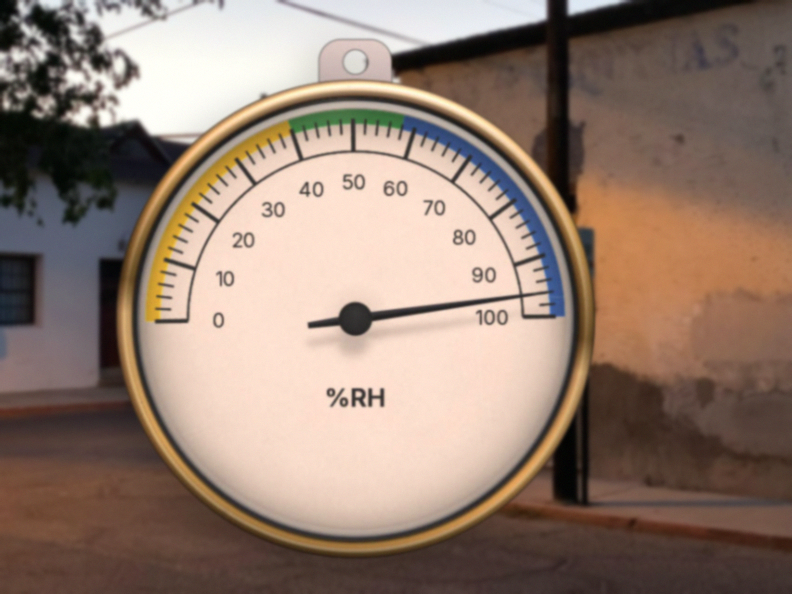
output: 96 %
